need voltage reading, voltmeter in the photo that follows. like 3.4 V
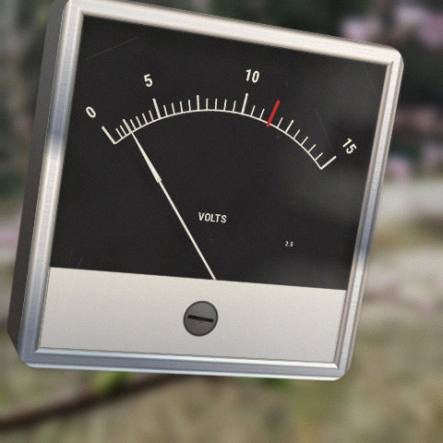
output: 2.5 V
